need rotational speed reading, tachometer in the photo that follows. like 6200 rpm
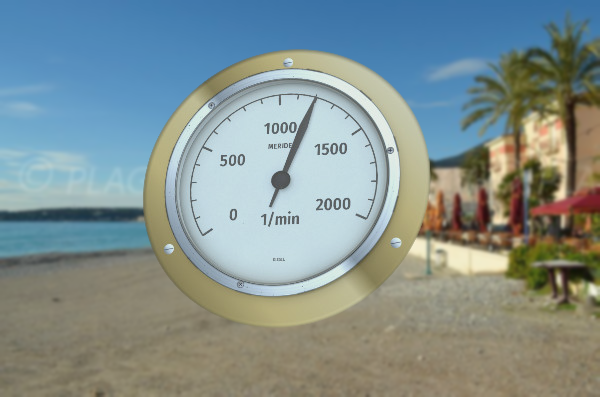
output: 1200 rpm
